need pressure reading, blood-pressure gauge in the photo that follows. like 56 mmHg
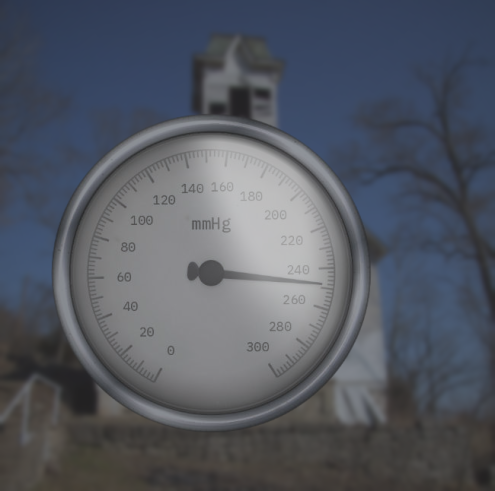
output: 248 mmHg
